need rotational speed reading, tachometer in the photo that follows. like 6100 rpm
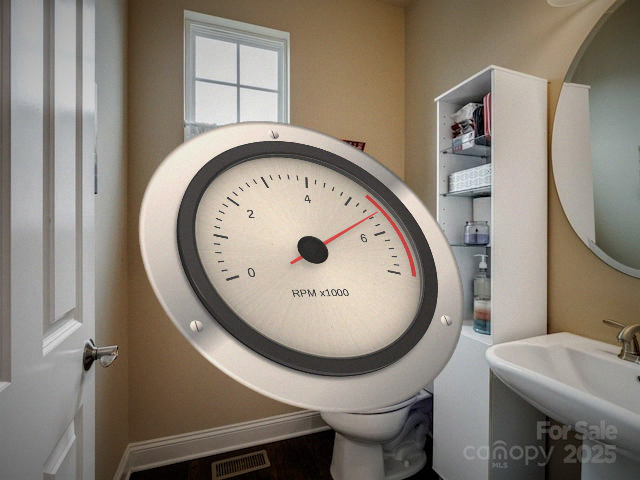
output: 5600 rpm
